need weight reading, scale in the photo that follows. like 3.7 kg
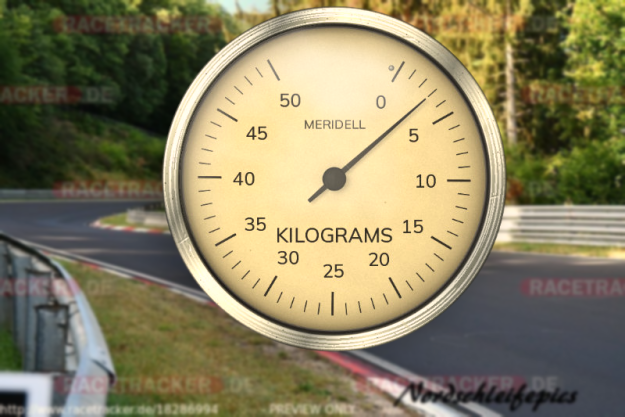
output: 3 kg
